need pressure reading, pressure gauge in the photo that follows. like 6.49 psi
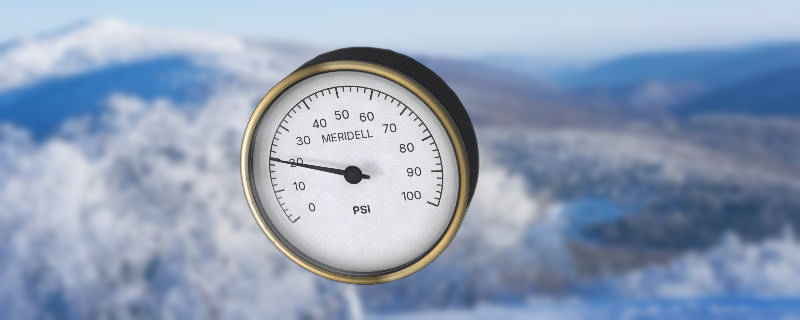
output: 20 psi
